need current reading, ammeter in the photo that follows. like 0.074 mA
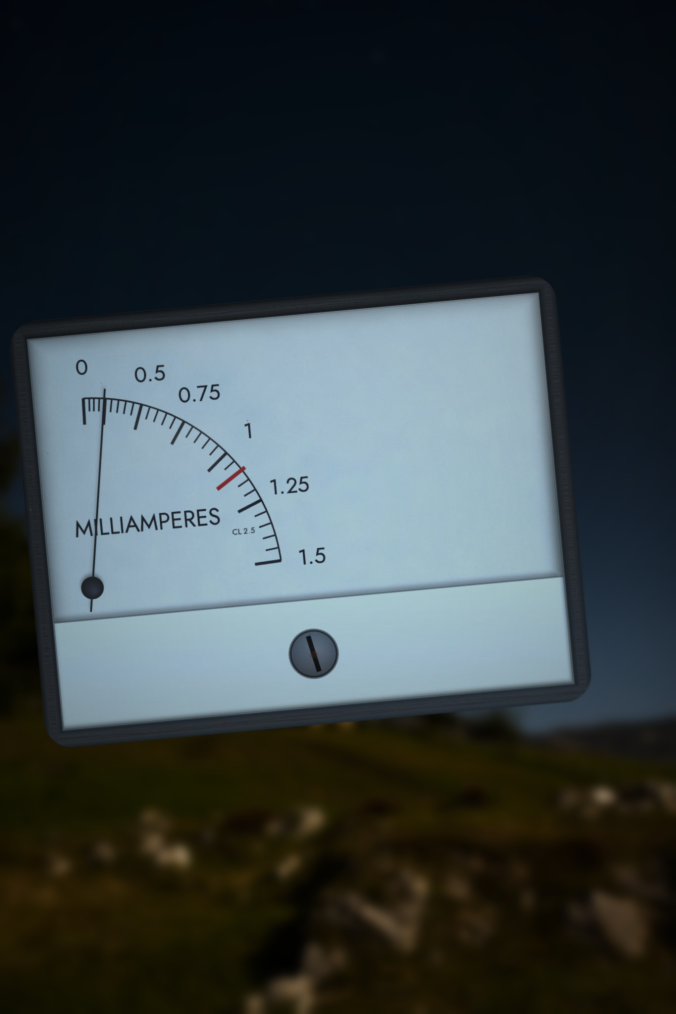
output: 0.25 mA
